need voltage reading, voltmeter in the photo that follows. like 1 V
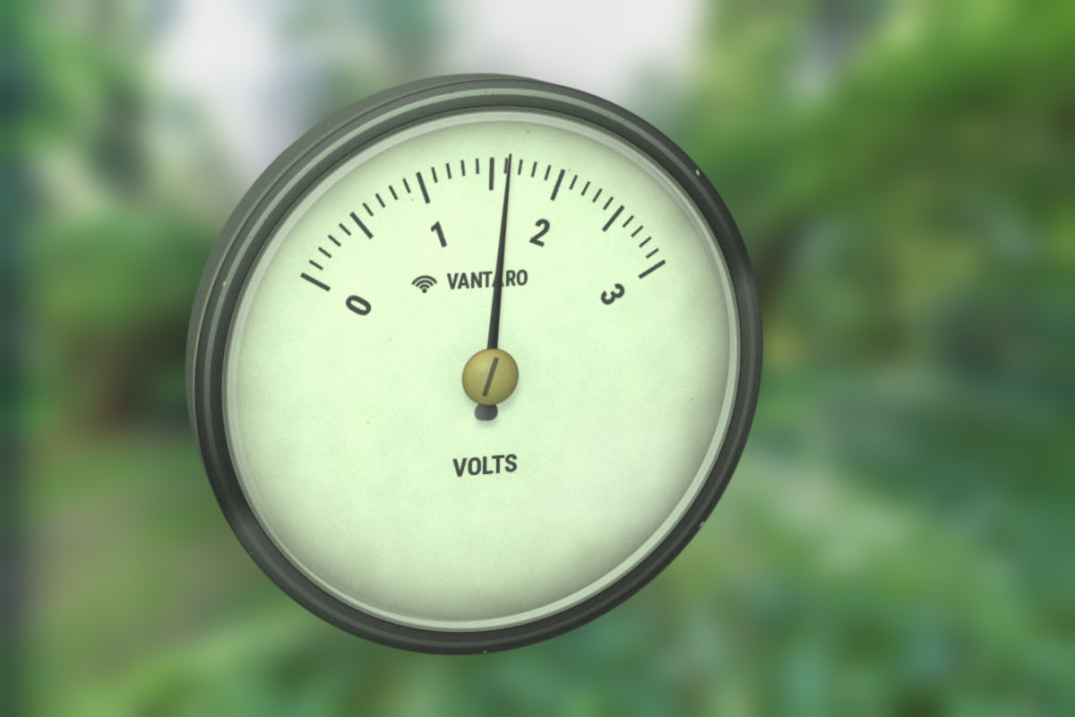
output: 1.6 V
